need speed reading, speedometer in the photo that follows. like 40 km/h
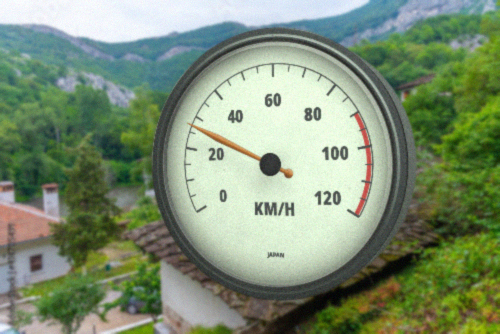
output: 27.5 km/h
